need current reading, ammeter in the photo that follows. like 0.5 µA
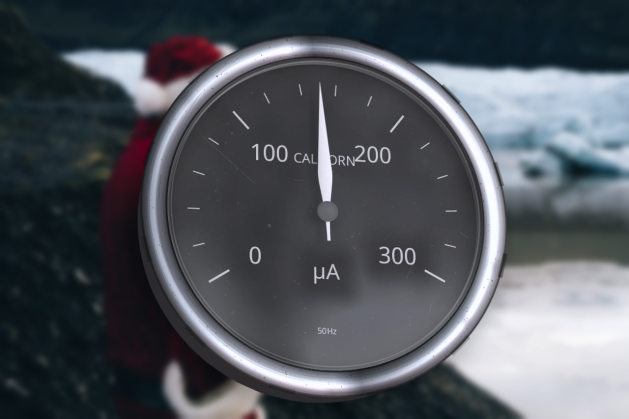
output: 150 µA
